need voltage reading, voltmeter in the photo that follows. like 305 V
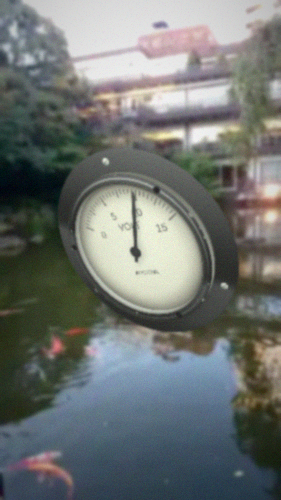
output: 10 V
